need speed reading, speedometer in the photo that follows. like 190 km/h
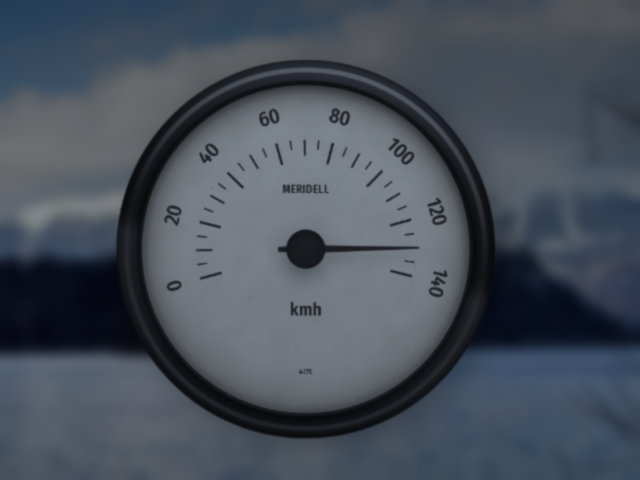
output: 130 km/h
